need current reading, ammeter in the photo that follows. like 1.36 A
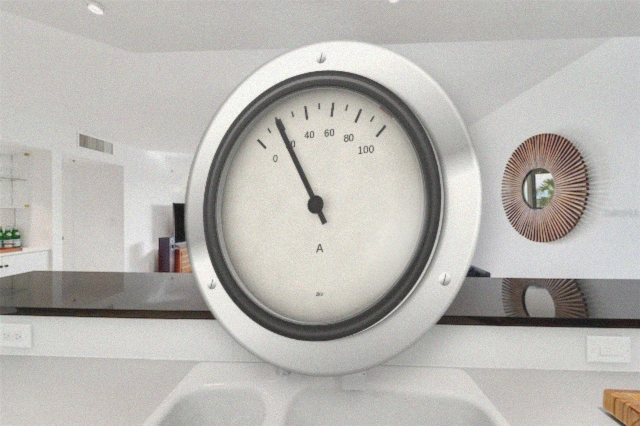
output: 20 A
